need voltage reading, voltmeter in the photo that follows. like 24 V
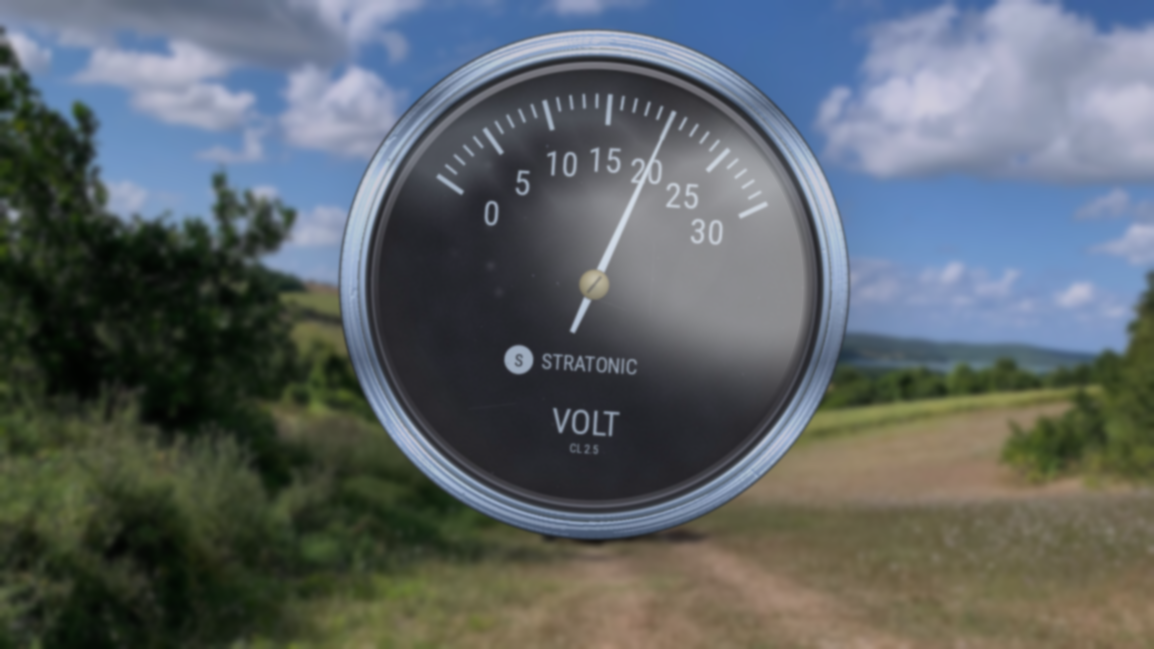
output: 20 V
